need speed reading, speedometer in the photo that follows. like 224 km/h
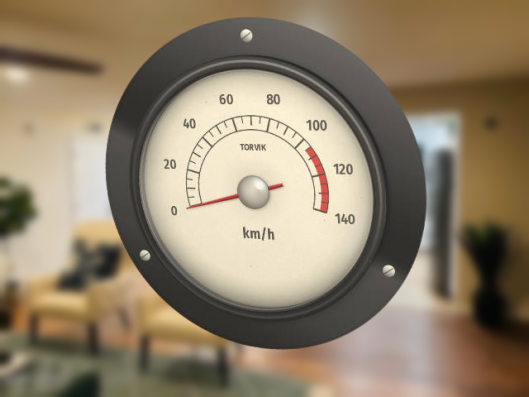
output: 0 km/h
